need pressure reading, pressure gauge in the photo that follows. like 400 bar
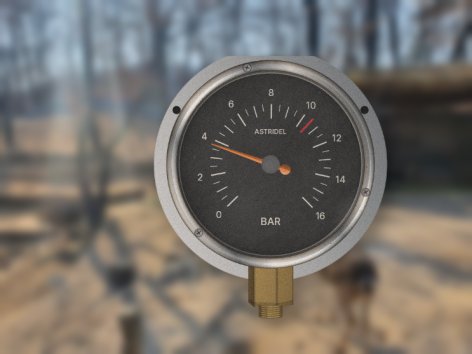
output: 3.75 bar
